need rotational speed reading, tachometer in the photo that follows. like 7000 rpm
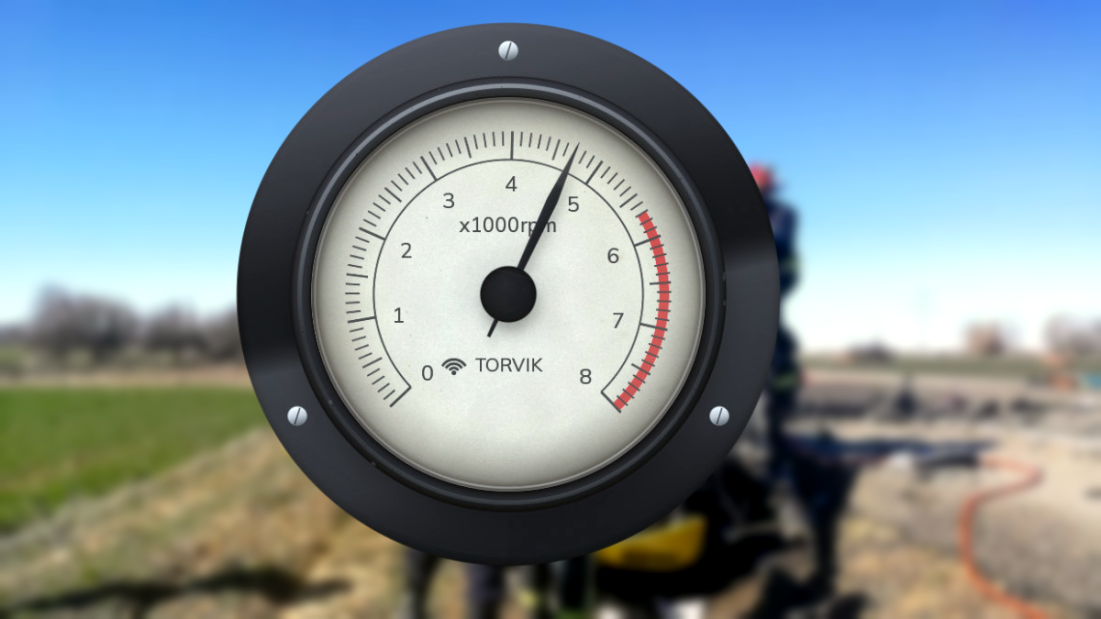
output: 4700 rpm
